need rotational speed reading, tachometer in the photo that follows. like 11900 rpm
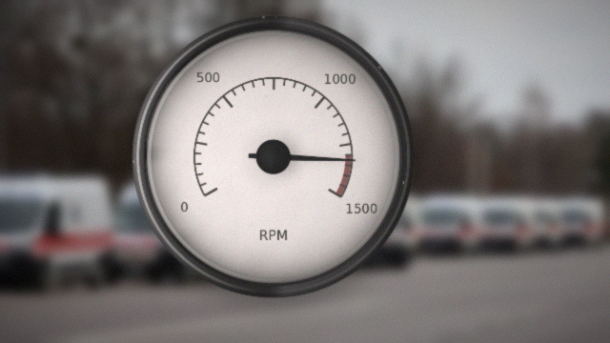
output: 1325 rpm
